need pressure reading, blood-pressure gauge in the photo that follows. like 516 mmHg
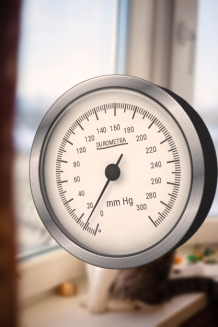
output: 10 mmHg
